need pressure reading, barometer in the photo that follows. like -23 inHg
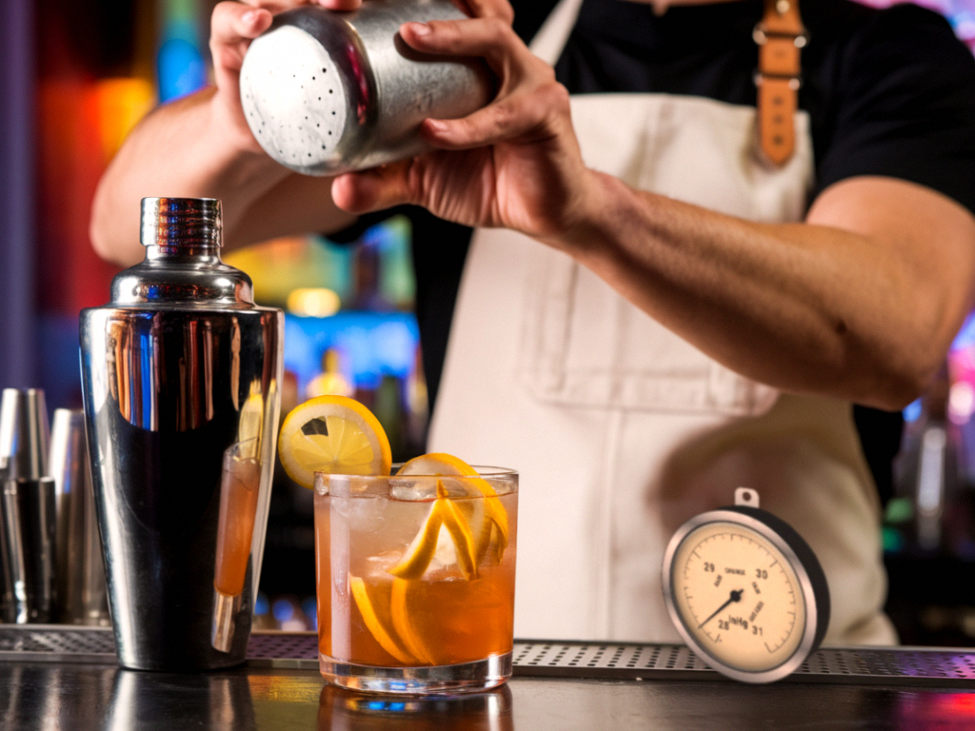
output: 28.2 inHg
